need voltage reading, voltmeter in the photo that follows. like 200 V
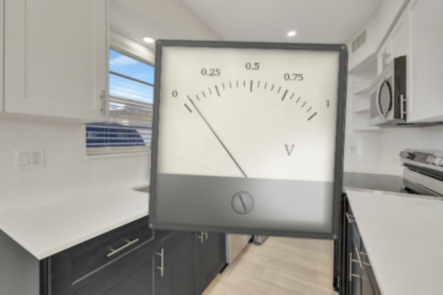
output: 0.05 V
